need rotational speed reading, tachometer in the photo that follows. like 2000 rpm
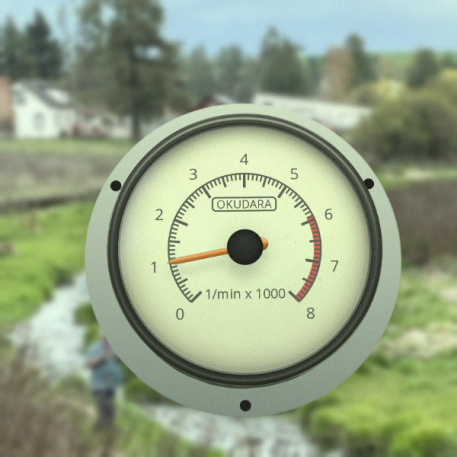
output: 1000 rpm
